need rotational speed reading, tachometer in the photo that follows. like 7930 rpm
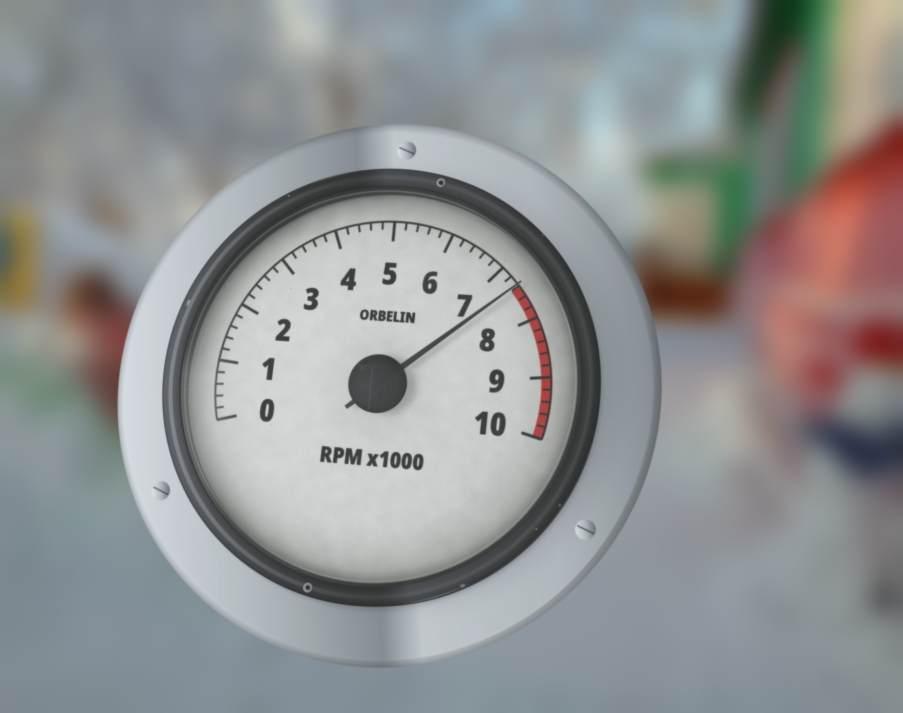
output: 7400 rpm
